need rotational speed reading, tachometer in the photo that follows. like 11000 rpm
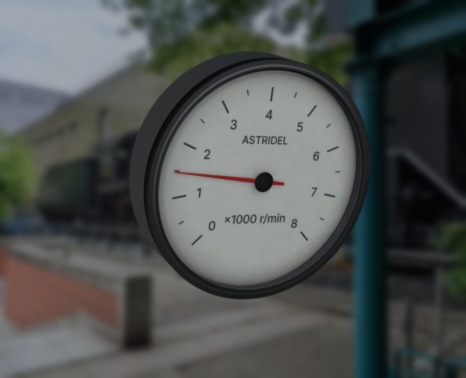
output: 1500 rpm
